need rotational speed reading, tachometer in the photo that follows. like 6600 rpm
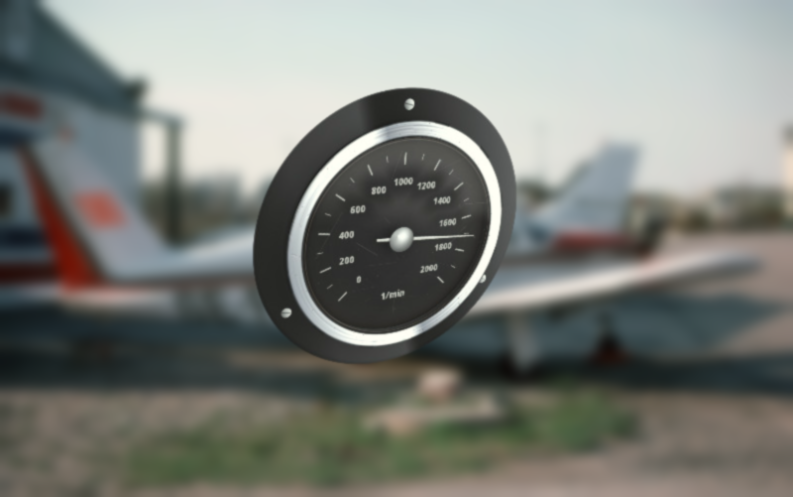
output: 1700 rpm
